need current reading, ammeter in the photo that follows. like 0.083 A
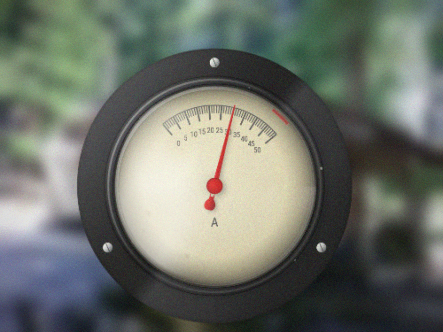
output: 30 A
